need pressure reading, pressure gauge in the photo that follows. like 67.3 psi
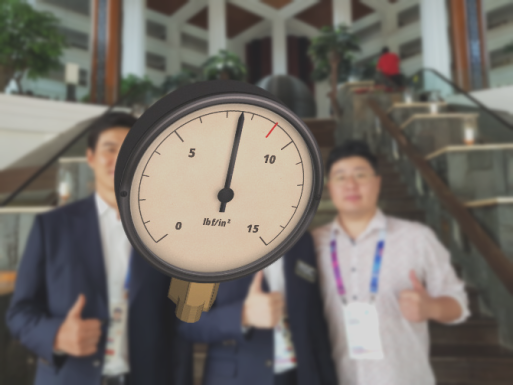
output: 7.5 psi
